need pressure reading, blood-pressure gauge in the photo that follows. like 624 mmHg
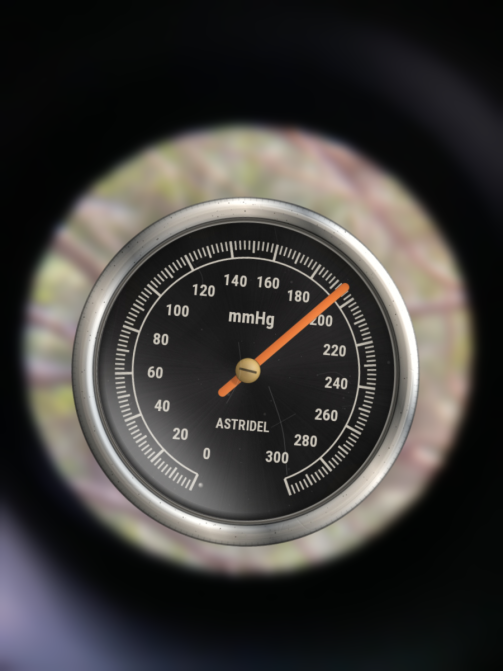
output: 194 mmHg
